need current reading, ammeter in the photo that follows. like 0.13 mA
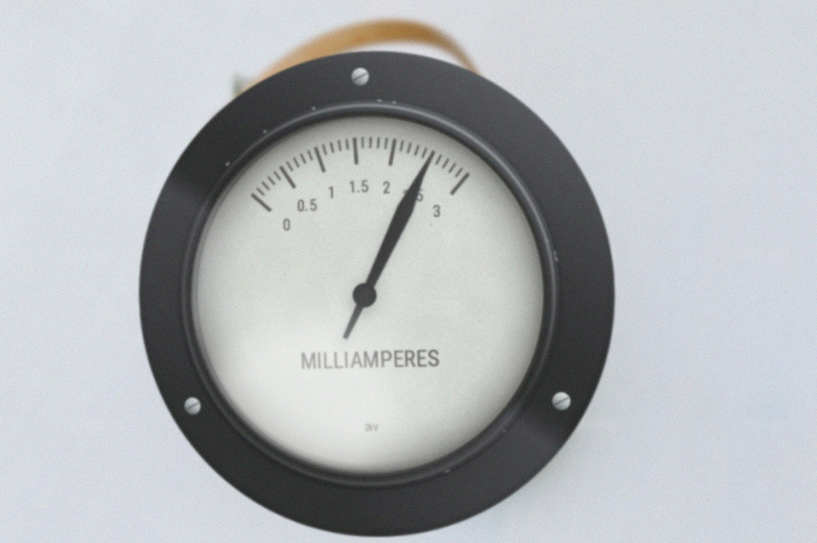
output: 2.5 mA
